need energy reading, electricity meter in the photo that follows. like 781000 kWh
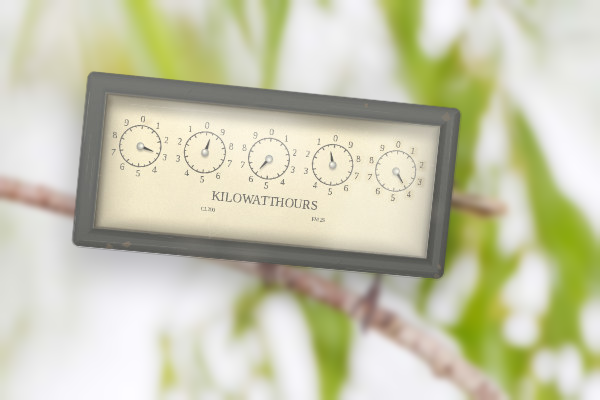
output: 29604 kWh
